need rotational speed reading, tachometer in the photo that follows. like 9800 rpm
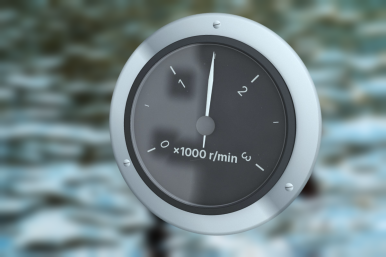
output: 1500 rpm
